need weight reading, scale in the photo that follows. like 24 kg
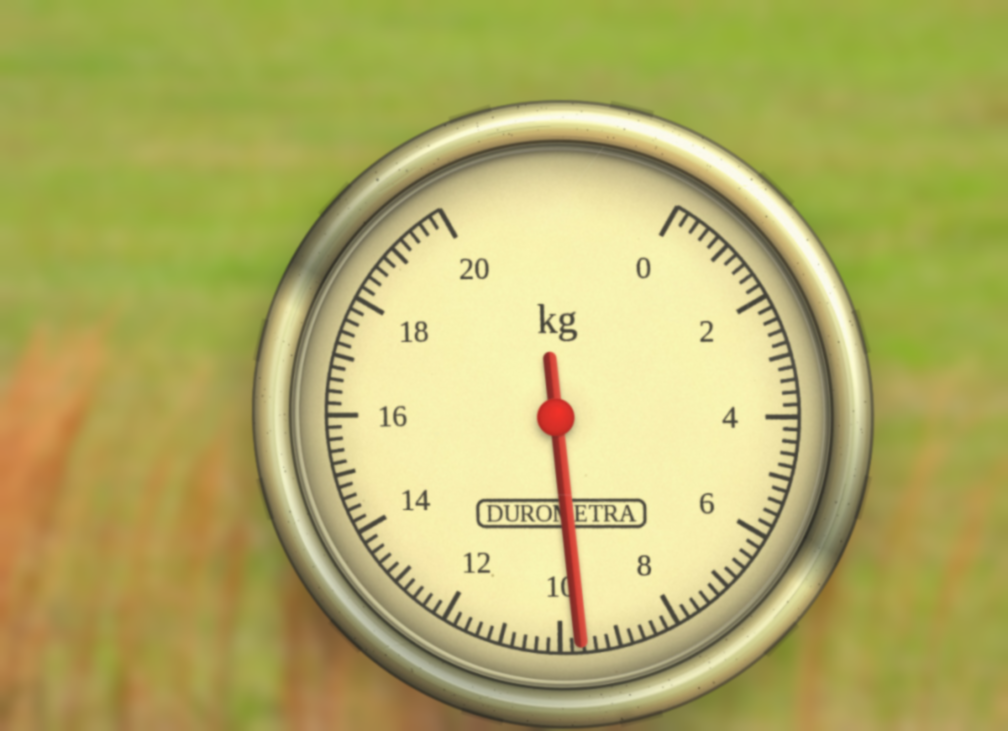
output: 9.6 kg
